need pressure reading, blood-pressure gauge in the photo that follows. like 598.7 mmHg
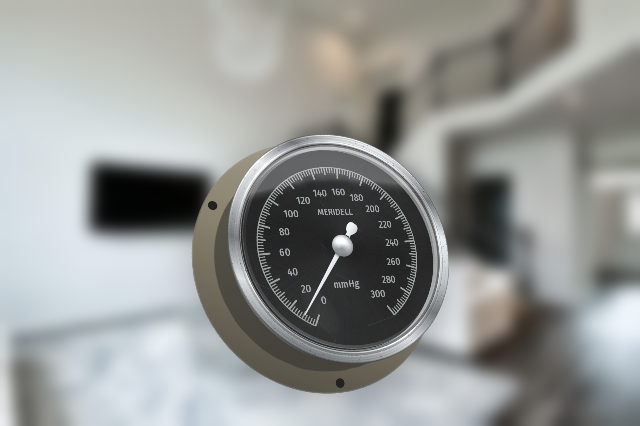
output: 10 mmHg
